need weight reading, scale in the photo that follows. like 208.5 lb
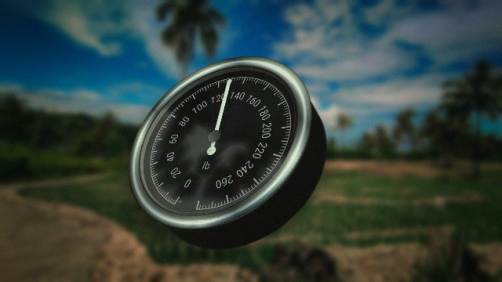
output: 130 lb
